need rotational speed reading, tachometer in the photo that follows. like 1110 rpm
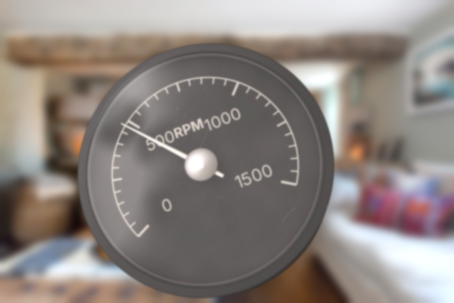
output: 475 rpm
